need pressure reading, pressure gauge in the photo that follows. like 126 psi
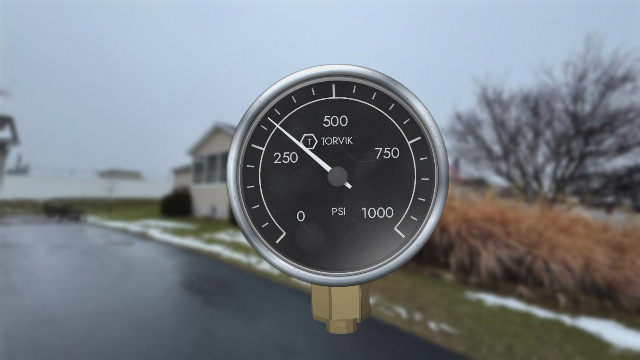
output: 325 psi
